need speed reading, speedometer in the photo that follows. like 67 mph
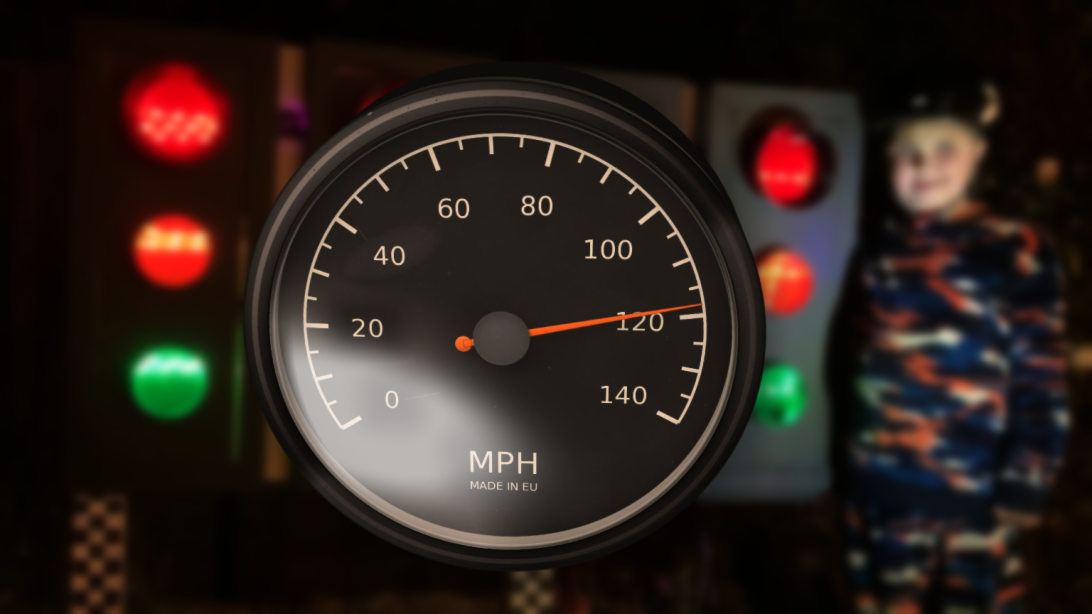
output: 117.5 mph
